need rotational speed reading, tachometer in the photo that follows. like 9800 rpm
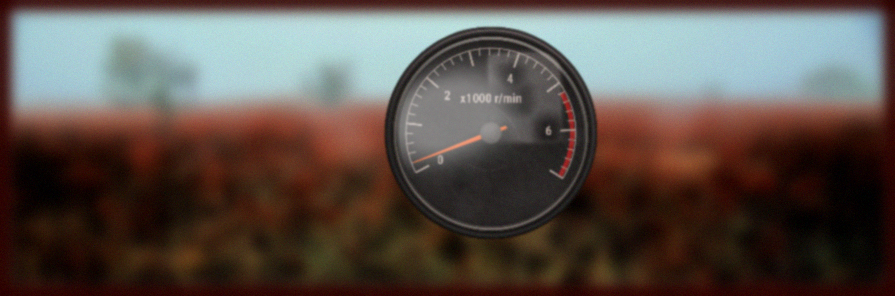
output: 200 rpm
